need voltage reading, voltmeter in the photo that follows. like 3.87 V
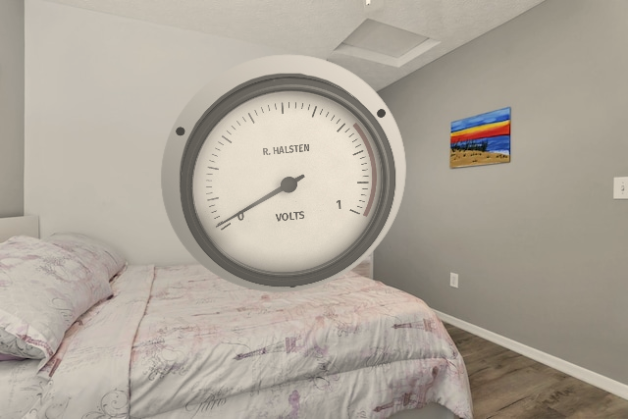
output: 0.02 V
